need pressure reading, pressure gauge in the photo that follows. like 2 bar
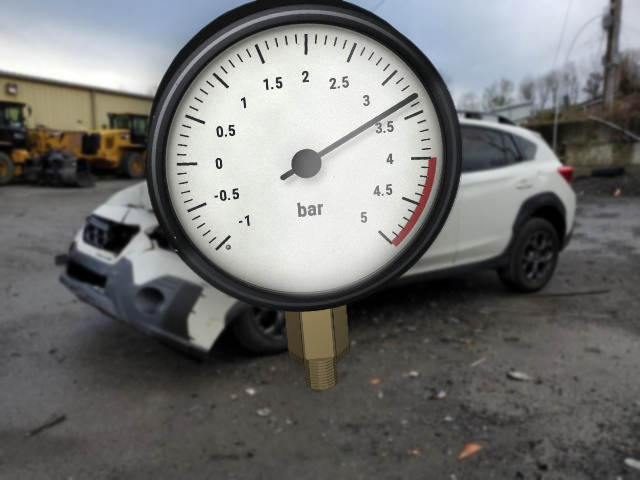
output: 3.3 bar
